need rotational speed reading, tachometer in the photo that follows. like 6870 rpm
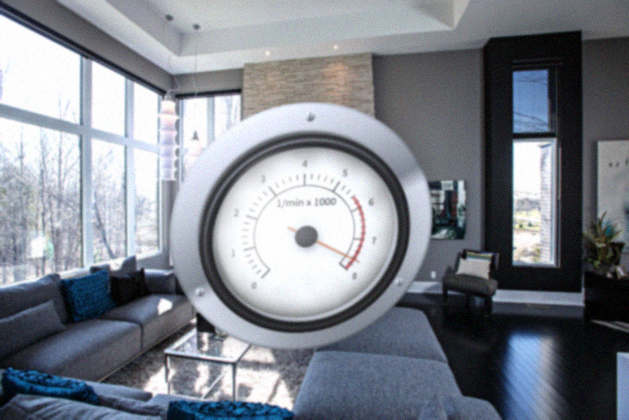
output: 7600 rpm
